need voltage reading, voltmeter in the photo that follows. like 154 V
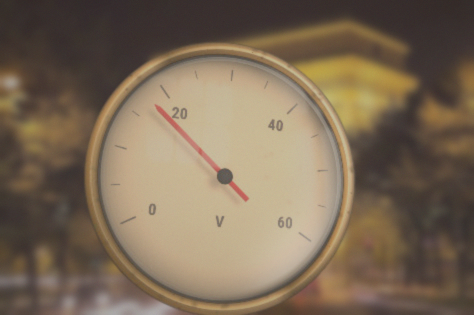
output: 17.5 V
